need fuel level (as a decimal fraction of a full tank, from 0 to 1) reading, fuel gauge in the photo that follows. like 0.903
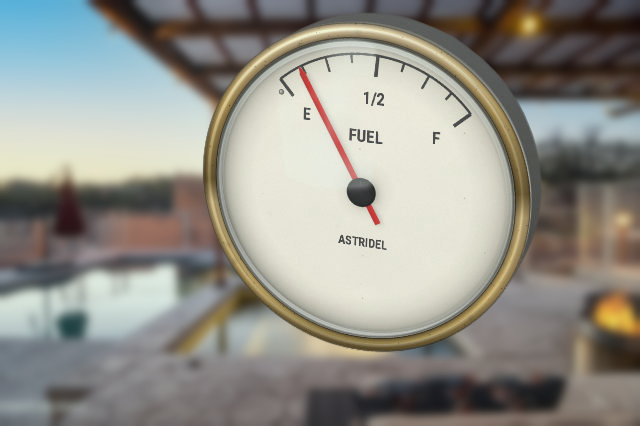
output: 0.125
